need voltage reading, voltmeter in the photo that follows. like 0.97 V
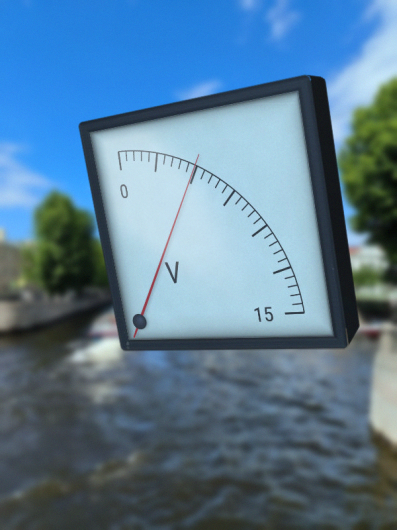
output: 5 V
